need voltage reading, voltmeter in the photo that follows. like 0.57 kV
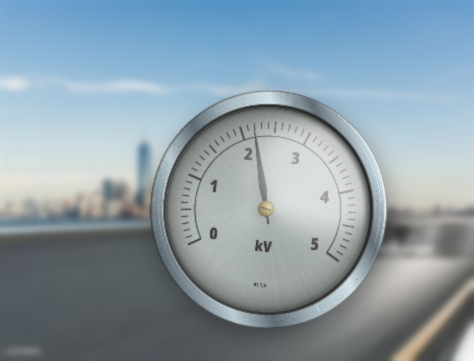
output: 2.2 kV
